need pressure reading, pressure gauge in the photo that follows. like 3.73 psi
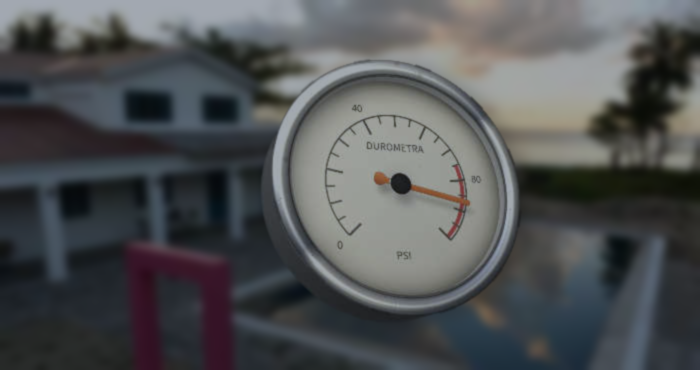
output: 87.5 psi
